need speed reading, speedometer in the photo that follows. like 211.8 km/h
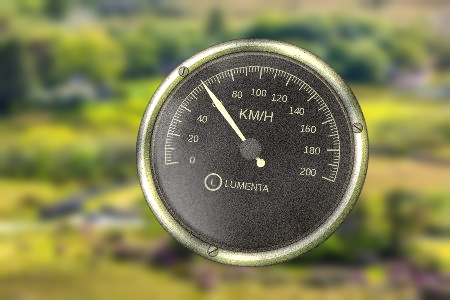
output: 60 km/h
